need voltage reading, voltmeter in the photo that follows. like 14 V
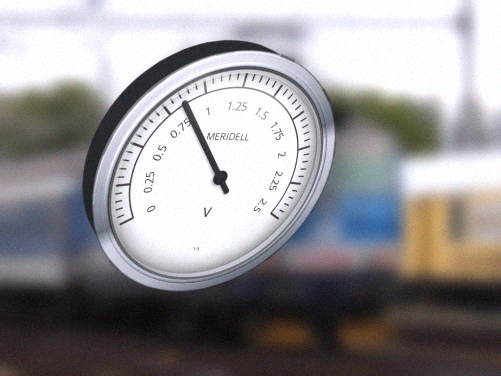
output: 0.85 V
